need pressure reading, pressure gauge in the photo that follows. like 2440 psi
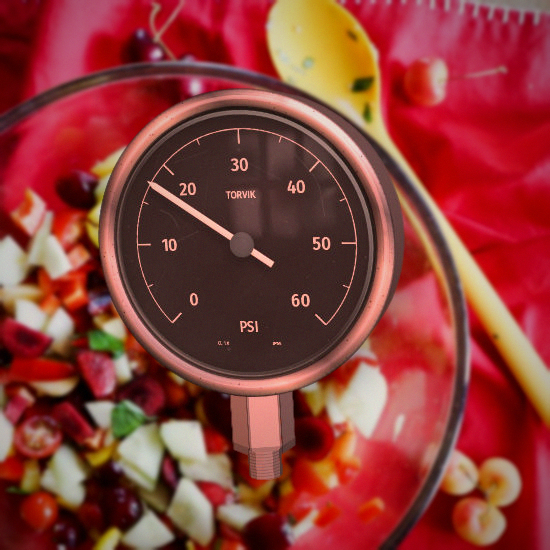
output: 17.5 psi
